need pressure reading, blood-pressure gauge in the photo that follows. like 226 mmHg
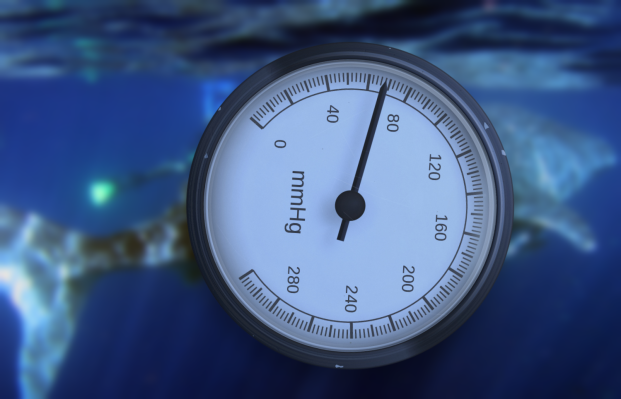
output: 68 mmHg
